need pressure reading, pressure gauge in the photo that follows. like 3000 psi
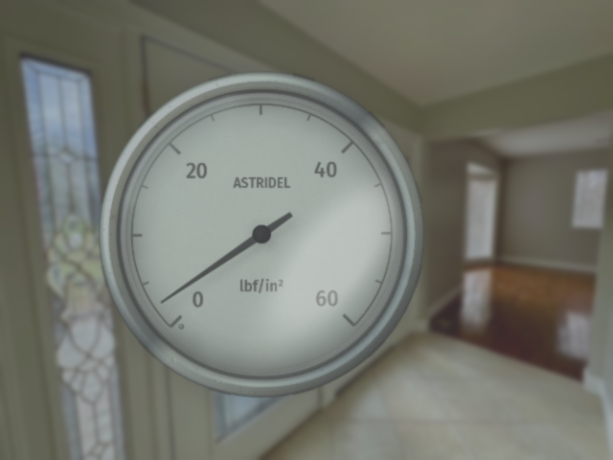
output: 2.5 psi
